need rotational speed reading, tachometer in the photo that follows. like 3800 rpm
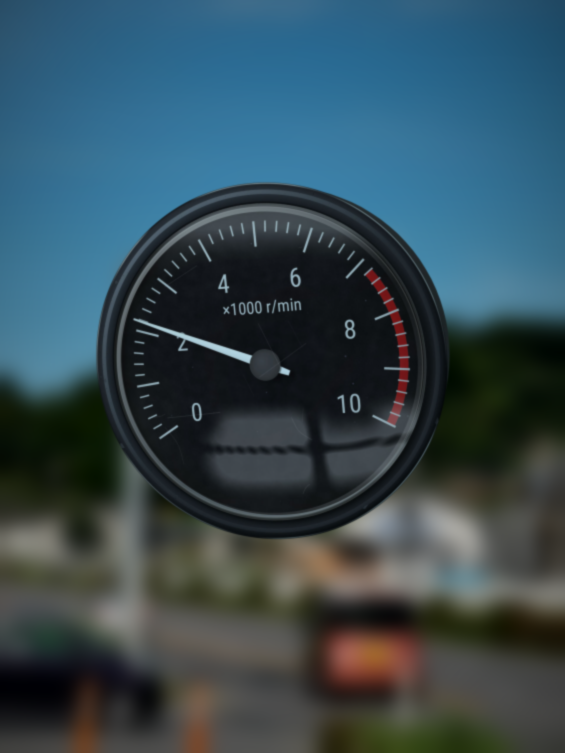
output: 2200 rpm
